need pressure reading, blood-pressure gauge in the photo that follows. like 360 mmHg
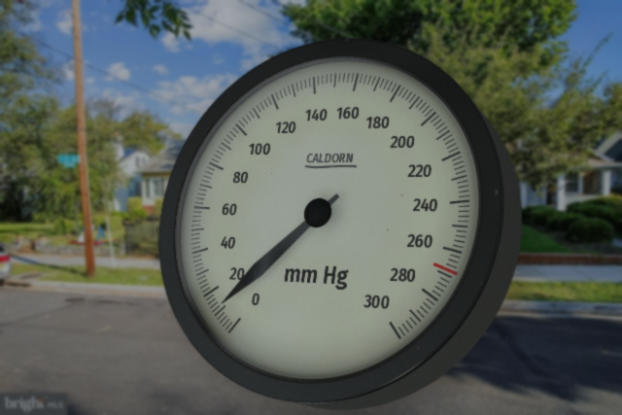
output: 10 mmHg
